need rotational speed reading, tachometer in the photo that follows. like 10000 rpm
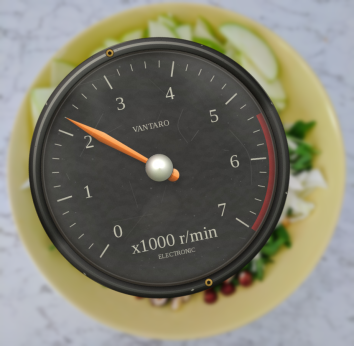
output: 2200 rpm
